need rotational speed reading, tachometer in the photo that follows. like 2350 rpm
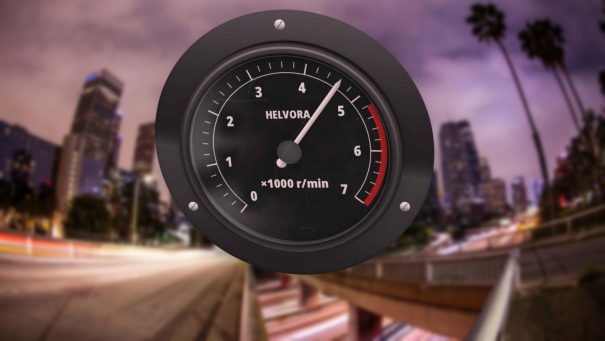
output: 4600 rpm
